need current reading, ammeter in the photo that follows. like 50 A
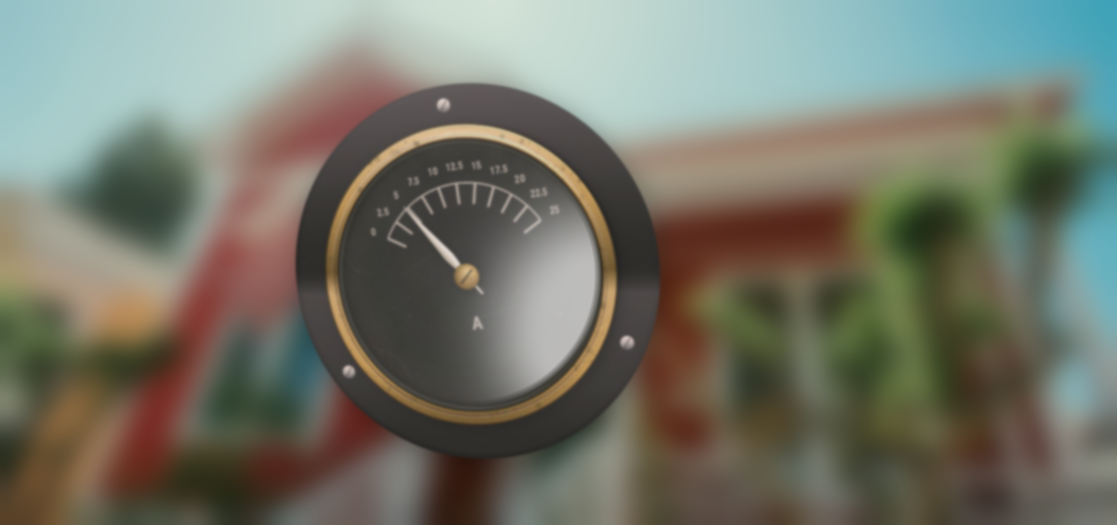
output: 5 A
